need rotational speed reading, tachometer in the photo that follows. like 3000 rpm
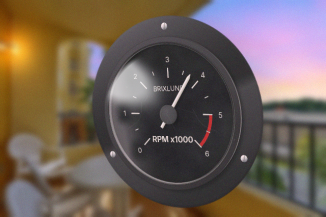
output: 3750 rpm
